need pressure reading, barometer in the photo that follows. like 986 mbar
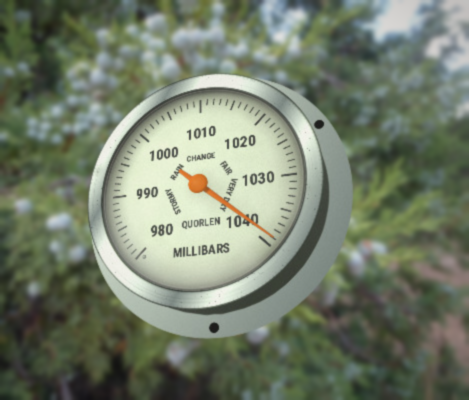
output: 1039 mbar
